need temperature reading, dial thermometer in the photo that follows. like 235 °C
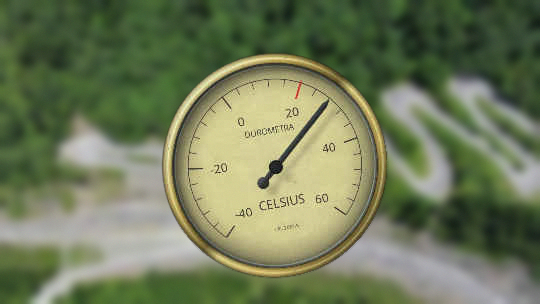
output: 28 °C
